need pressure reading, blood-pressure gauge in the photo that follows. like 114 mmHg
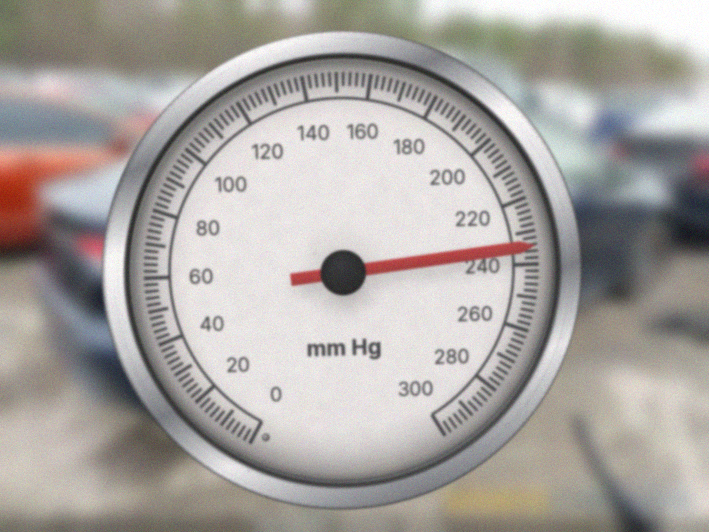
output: 234 mmHg
